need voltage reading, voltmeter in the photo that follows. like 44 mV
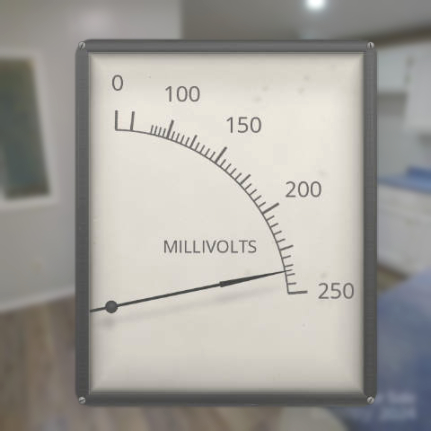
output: 237.5 mV
